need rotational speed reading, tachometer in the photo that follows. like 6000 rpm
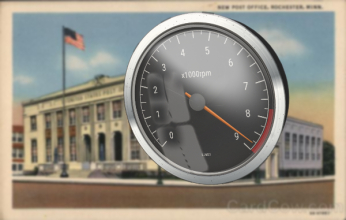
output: 8750 rpm
